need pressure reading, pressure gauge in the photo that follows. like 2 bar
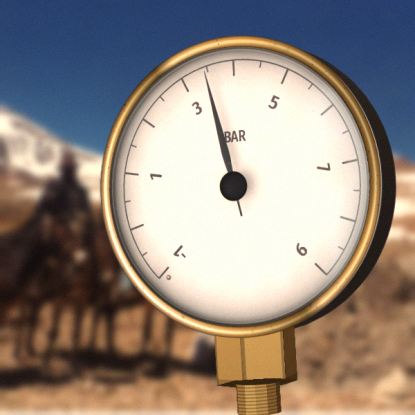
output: 3.5 bar
